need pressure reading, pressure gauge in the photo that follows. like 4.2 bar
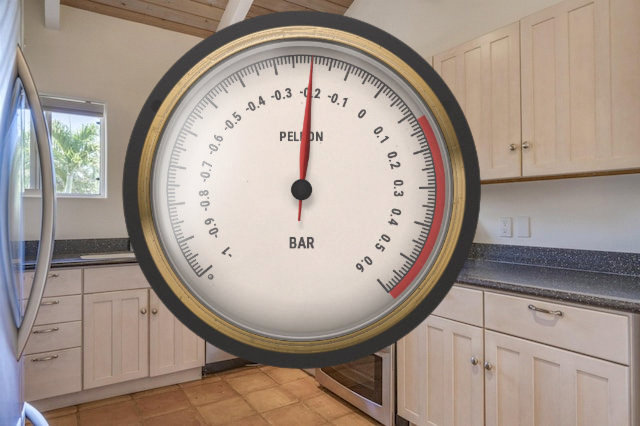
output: -0.2 bar
